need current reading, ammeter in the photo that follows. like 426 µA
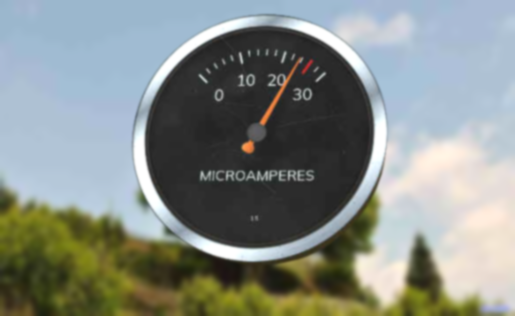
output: 24 µA
